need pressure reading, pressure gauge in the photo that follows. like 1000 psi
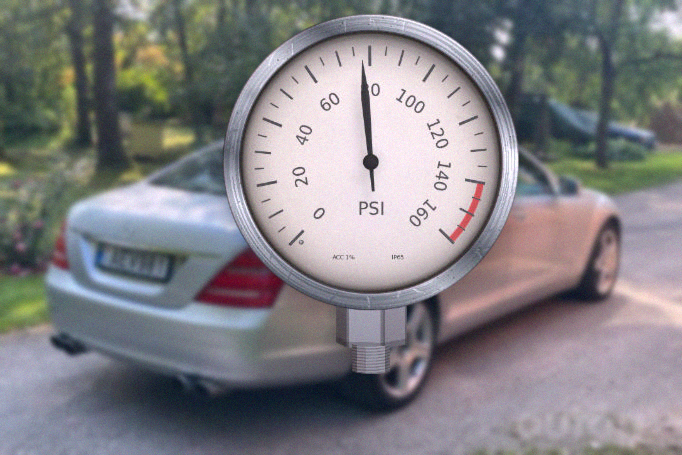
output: 77.5 psi
